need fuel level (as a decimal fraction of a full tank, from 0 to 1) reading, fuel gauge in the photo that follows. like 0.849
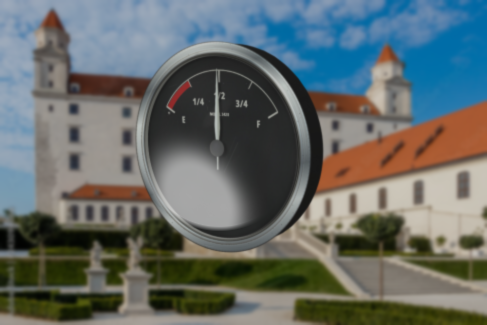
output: 0.5
